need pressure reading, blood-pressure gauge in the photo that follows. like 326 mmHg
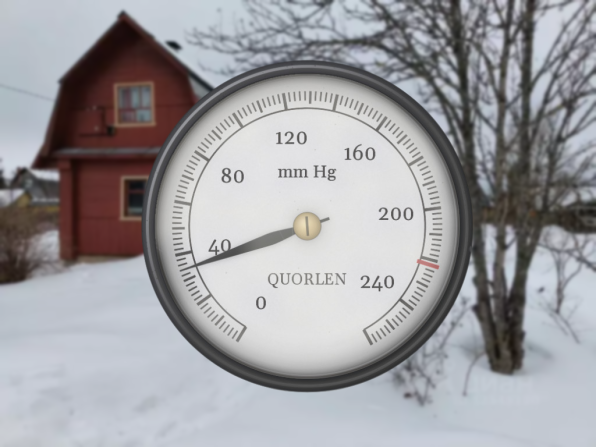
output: 34 mmHg
